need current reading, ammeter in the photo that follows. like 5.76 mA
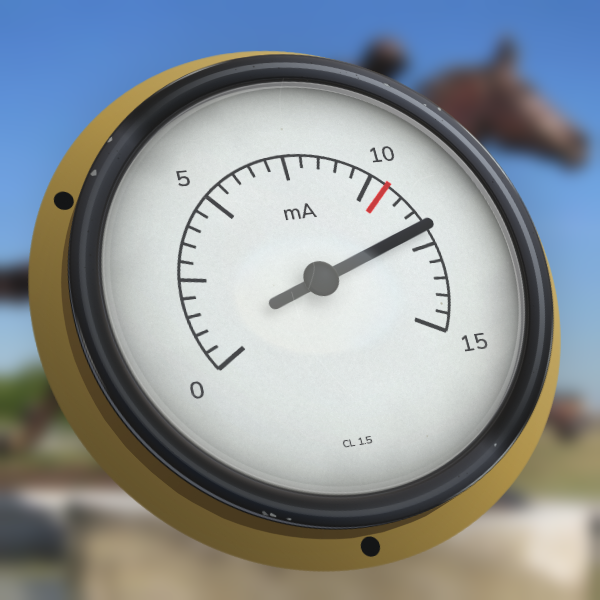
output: 12 mA
